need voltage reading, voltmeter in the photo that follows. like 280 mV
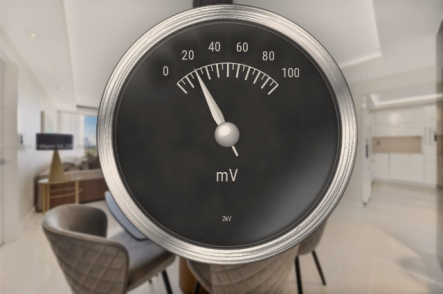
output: 20 mV
